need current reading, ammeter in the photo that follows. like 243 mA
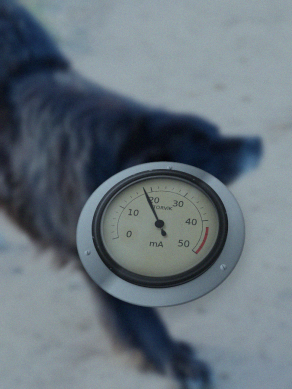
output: 18 mA
